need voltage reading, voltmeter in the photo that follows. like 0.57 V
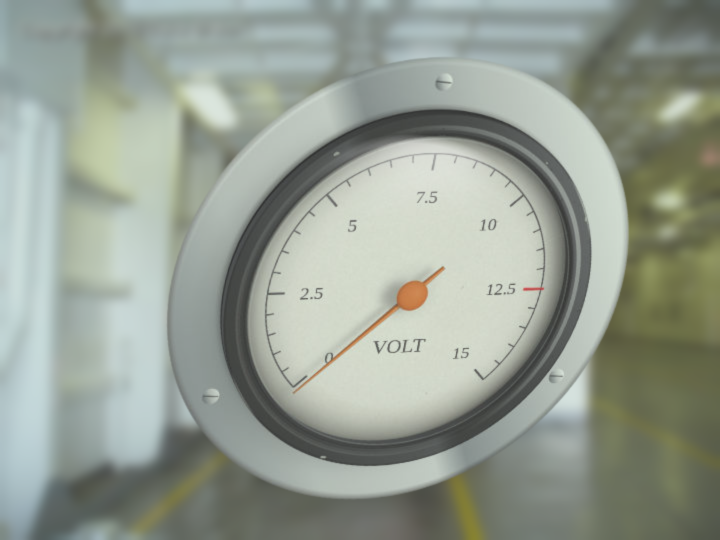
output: 0 V
